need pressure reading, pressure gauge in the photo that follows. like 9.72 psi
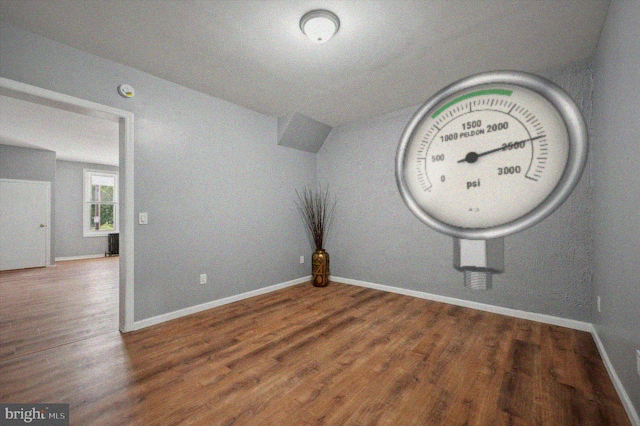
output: 2500 psi
